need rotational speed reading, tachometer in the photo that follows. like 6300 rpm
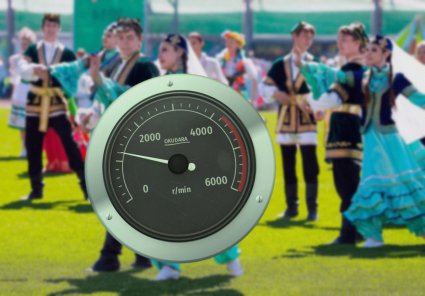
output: 1200 rpm
